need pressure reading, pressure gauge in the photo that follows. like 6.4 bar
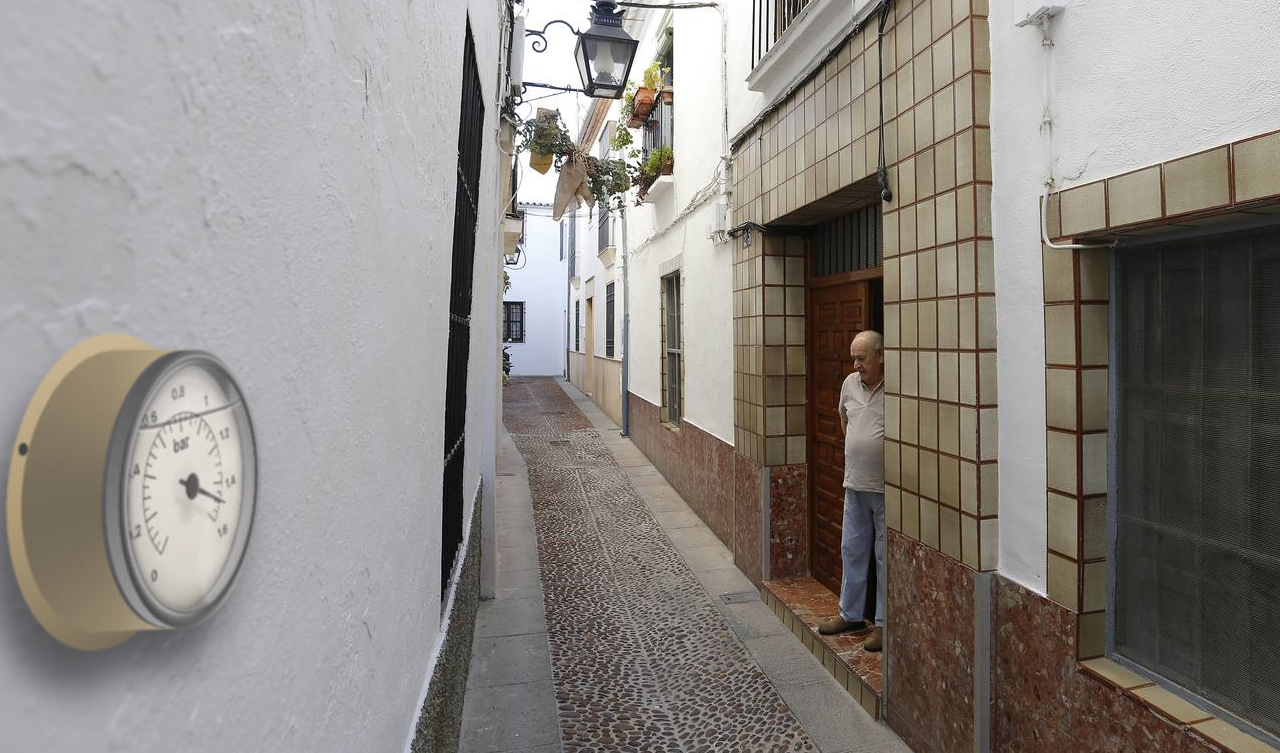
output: 1.5 bar
